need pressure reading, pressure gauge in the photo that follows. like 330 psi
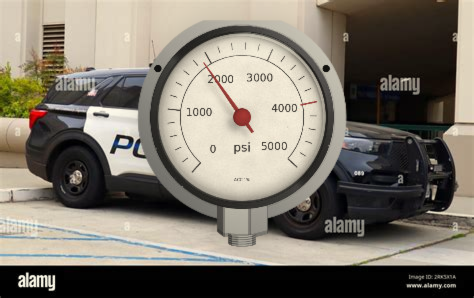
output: 1900 psi
